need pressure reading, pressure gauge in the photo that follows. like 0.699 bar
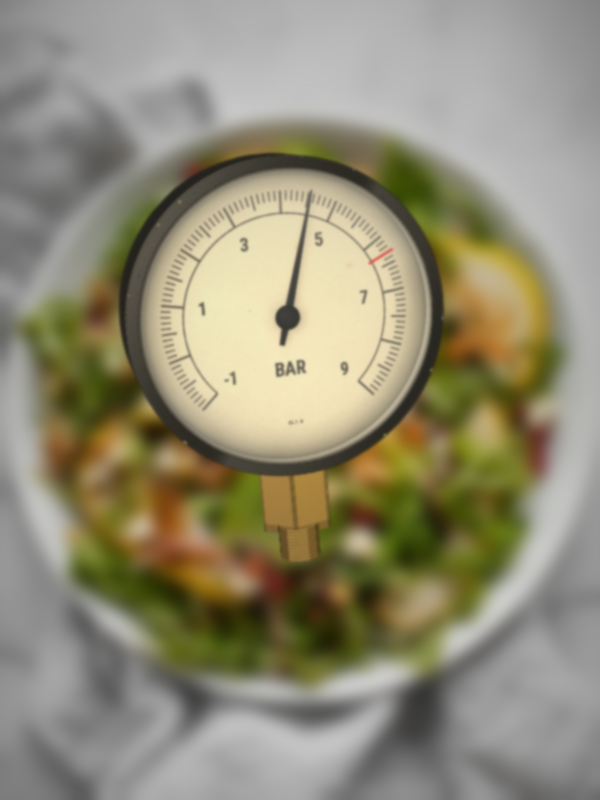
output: 4.5 bar
